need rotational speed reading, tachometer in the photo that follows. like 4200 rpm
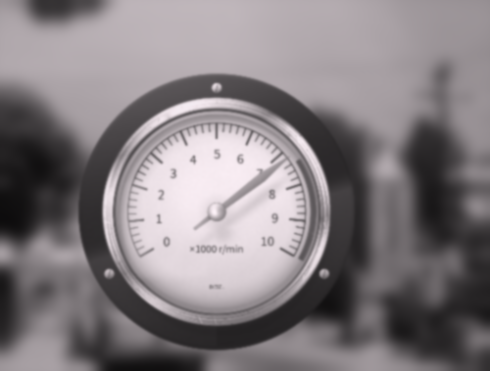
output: 7200 rpm
